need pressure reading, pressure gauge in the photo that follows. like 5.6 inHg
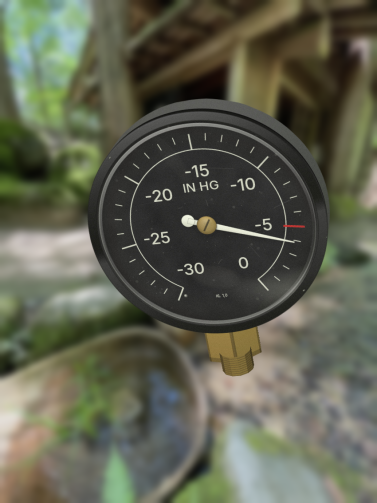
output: -4 inHg
